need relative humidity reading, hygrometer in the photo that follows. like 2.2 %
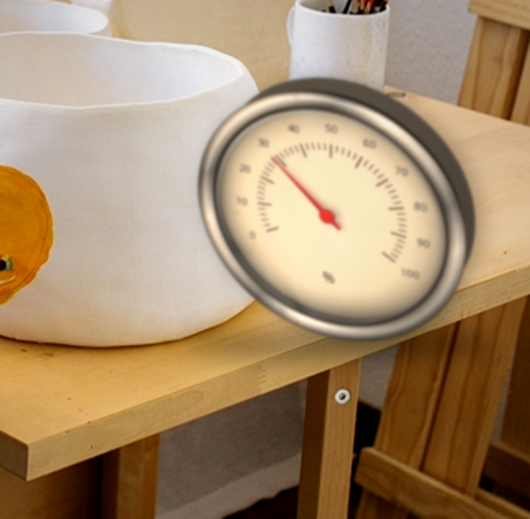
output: 30 %
